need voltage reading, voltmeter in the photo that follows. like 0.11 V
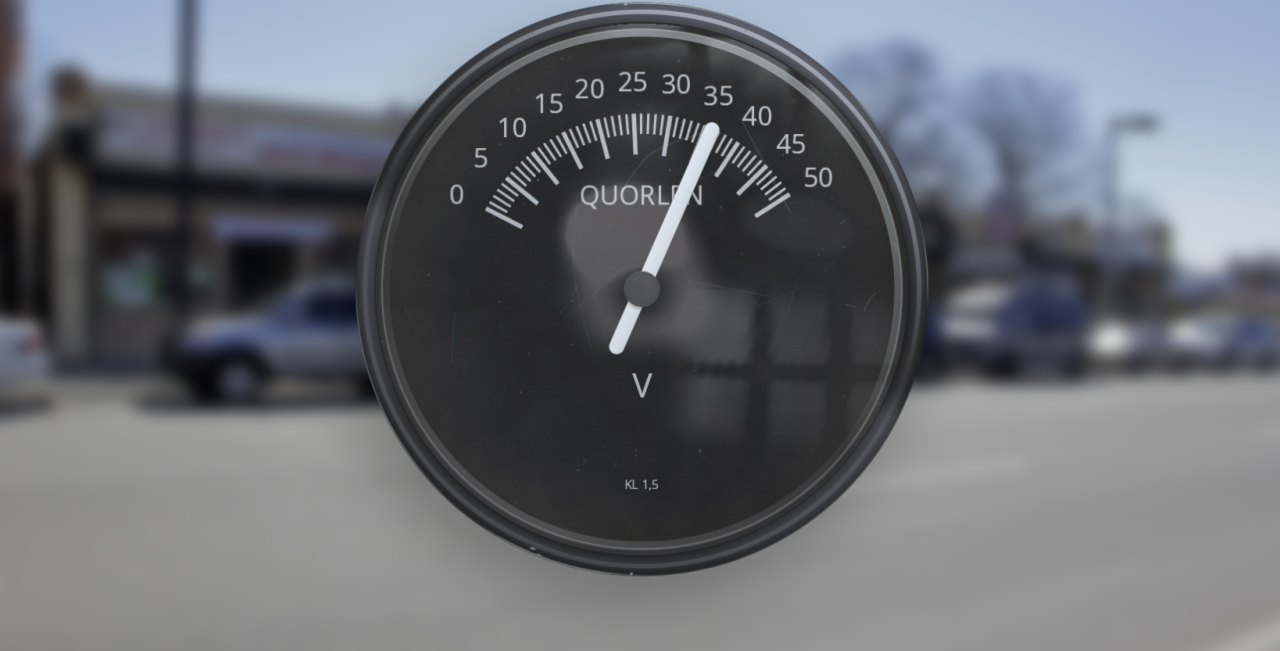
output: 36 V
